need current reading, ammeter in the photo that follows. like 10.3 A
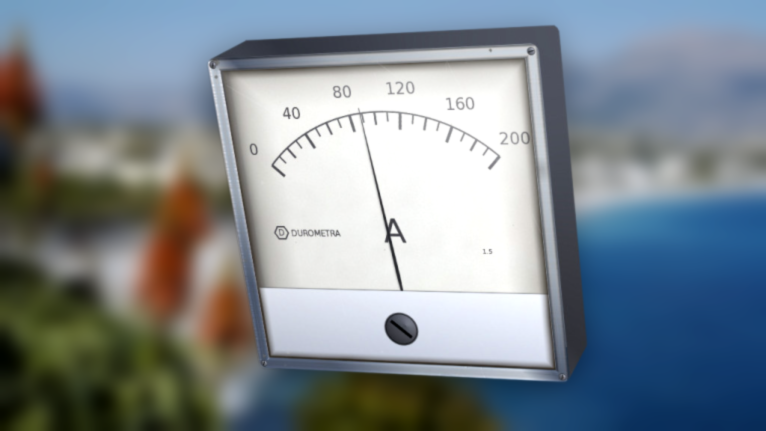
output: 90 A
